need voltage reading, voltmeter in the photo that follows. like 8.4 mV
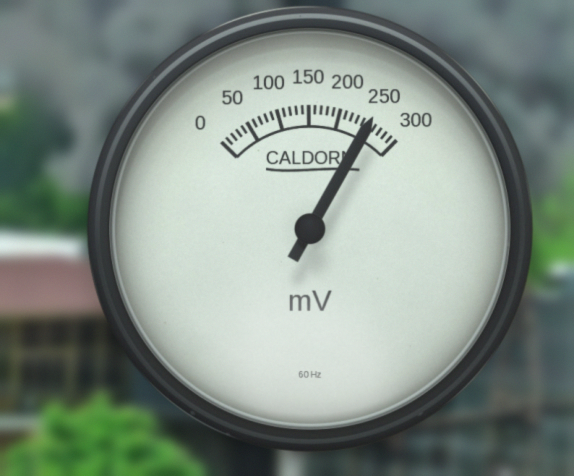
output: 250 mV
